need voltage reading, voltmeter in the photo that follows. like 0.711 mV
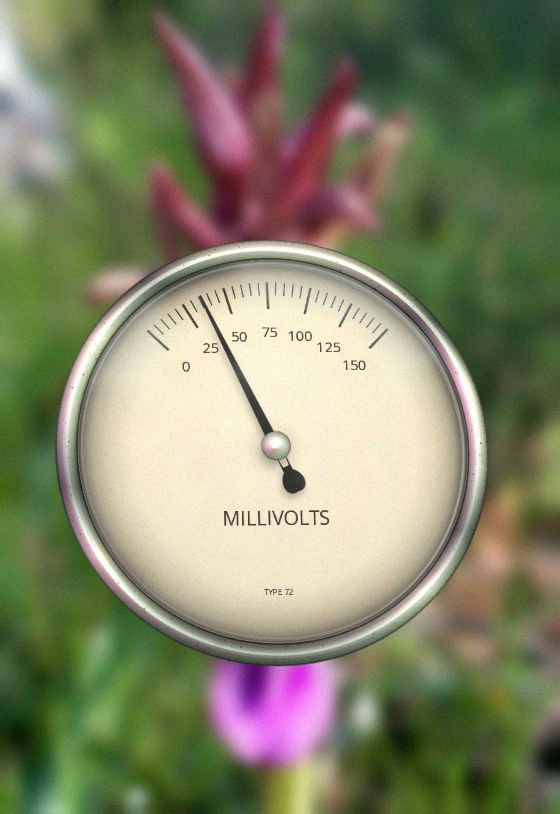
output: 35 mV
